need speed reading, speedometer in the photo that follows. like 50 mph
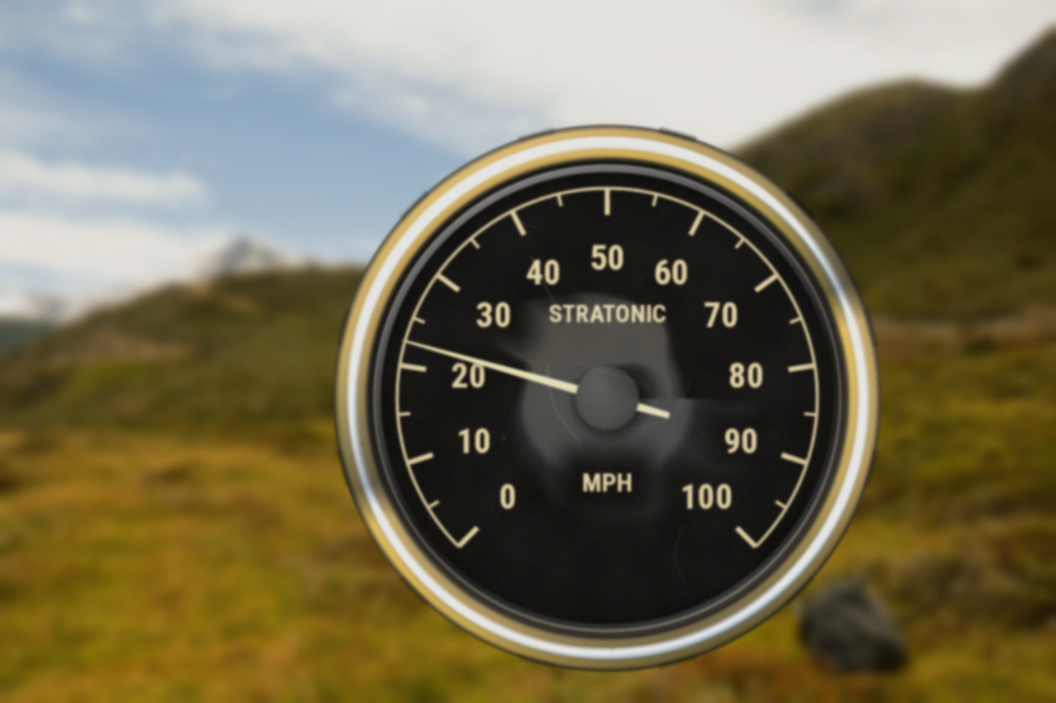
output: 22.5 mph
